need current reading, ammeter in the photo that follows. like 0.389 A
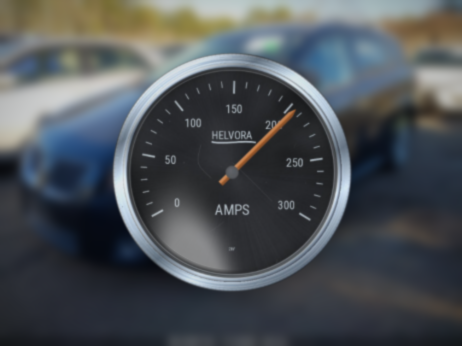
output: 205 A
